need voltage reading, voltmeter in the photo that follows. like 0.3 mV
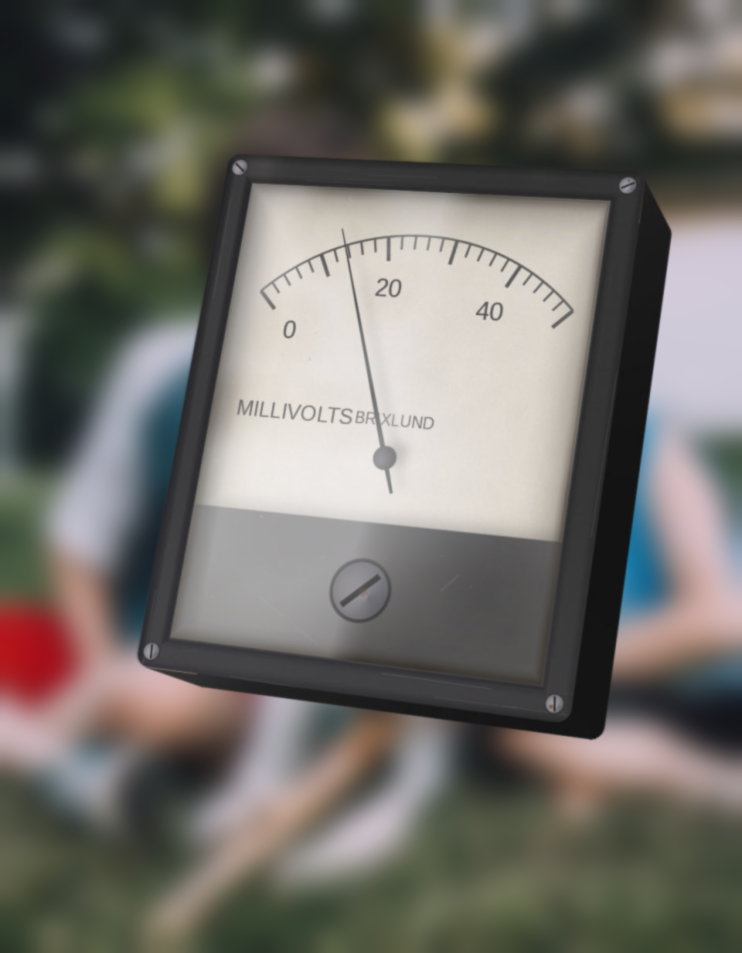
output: 14 mV
